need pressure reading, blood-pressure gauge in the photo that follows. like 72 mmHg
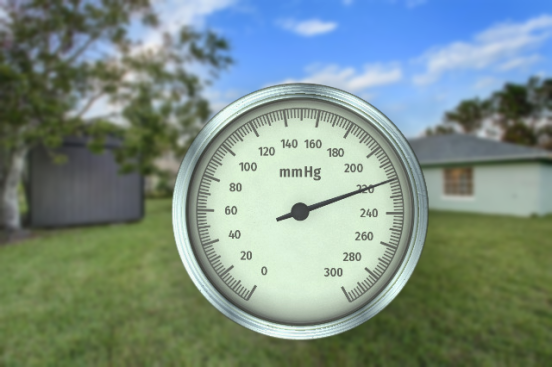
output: 220 mmHg
